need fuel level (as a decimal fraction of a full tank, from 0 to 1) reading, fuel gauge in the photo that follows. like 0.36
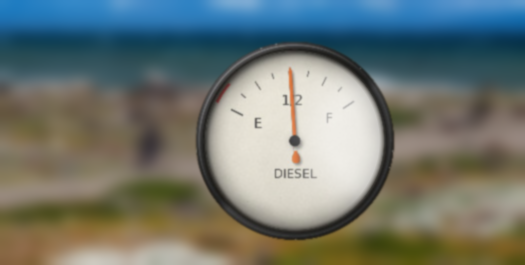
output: 0.5
